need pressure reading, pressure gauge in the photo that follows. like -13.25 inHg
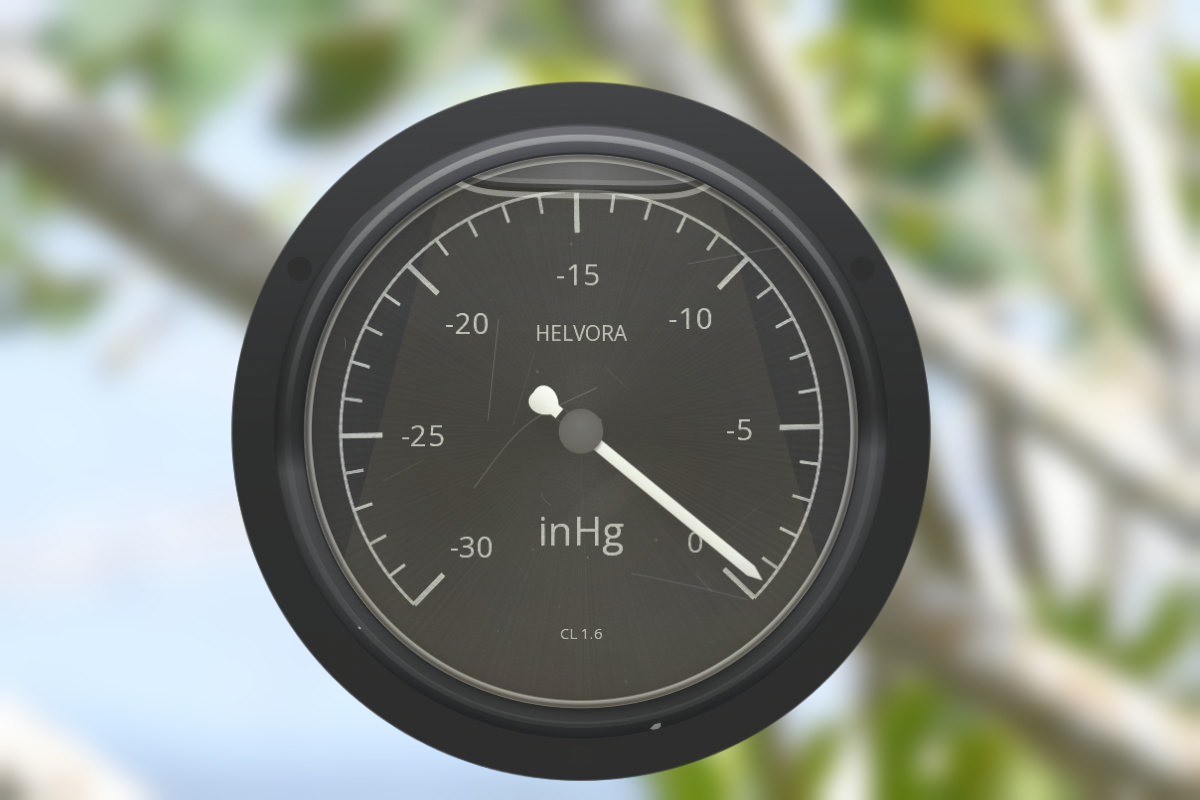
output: -0.5 inHg
